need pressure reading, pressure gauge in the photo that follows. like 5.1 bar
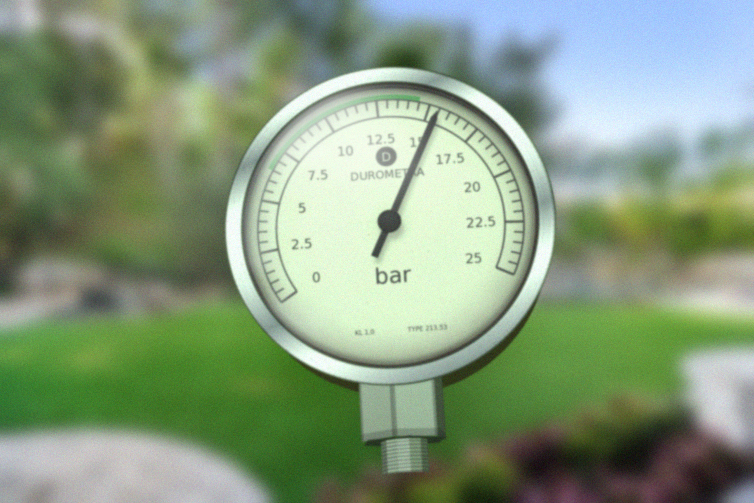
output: 15.5 bar
